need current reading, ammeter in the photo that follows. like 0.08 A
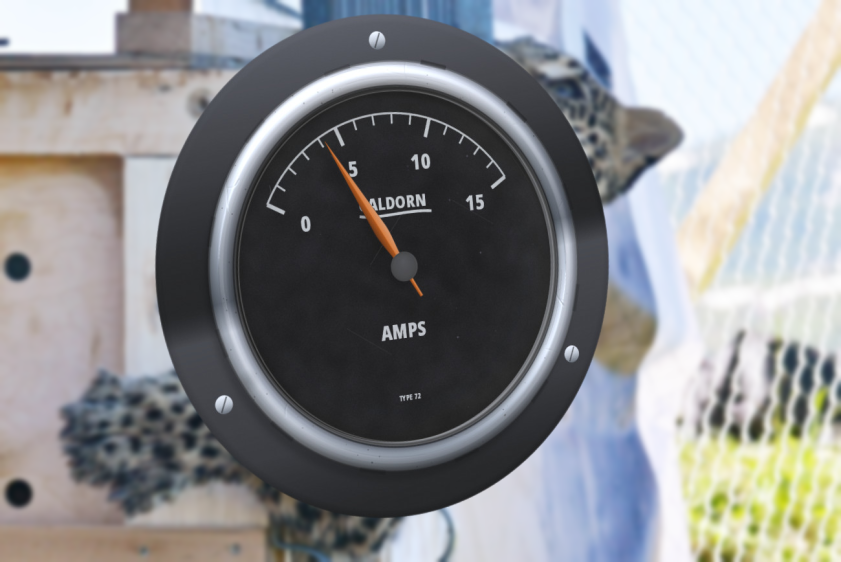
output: 4 A
